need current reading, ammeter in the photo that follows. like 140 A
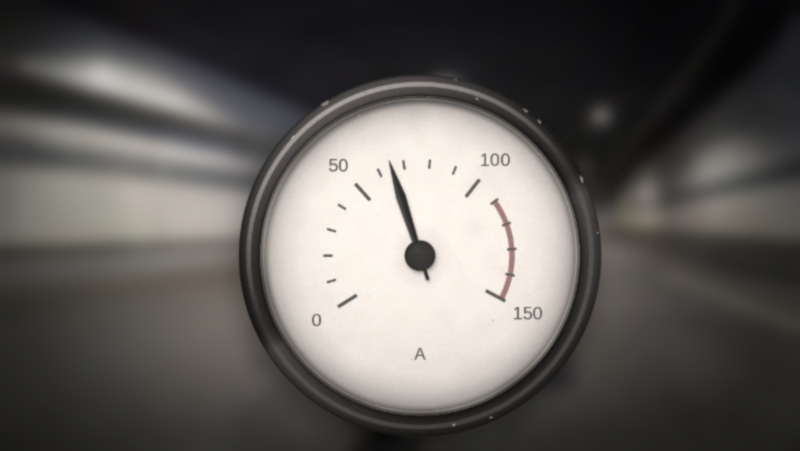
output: 65 A
